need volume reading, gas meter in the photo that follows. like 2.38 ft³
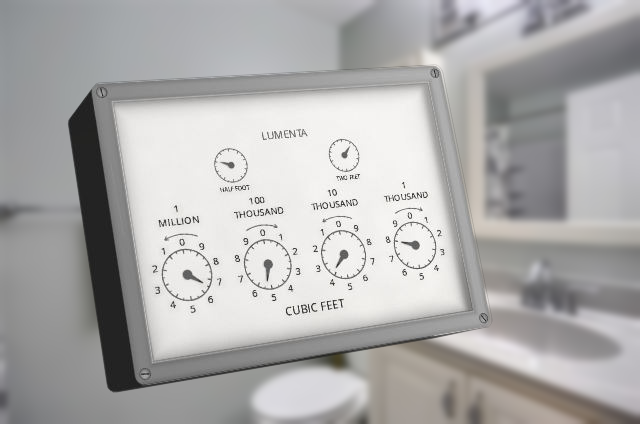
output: 653800 ft³
